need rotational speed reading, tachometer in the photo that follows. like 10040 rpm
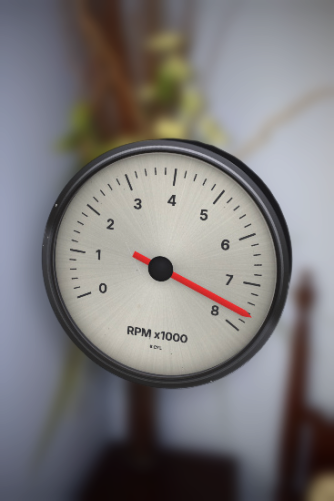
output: 7600 rpm
